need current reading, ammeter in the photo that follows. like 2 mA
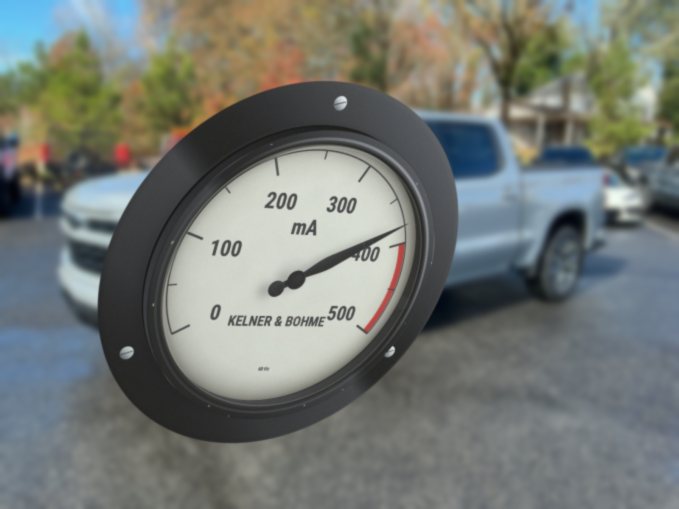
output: 375 mA
